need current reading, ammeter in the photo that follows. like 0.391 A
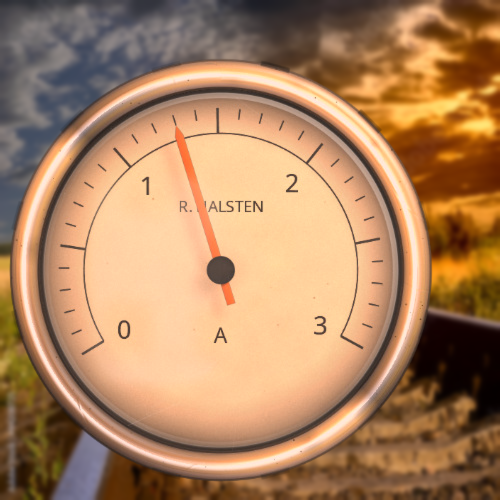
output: 1.3 A
